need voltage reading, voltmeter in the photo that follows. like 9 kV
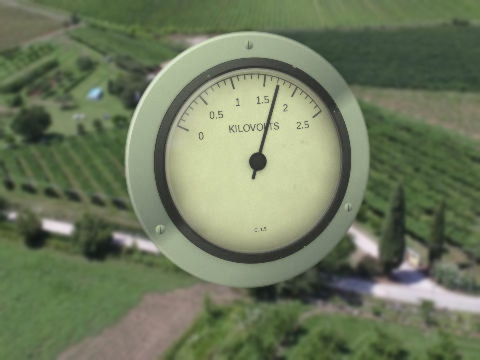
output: 1.7 kV
